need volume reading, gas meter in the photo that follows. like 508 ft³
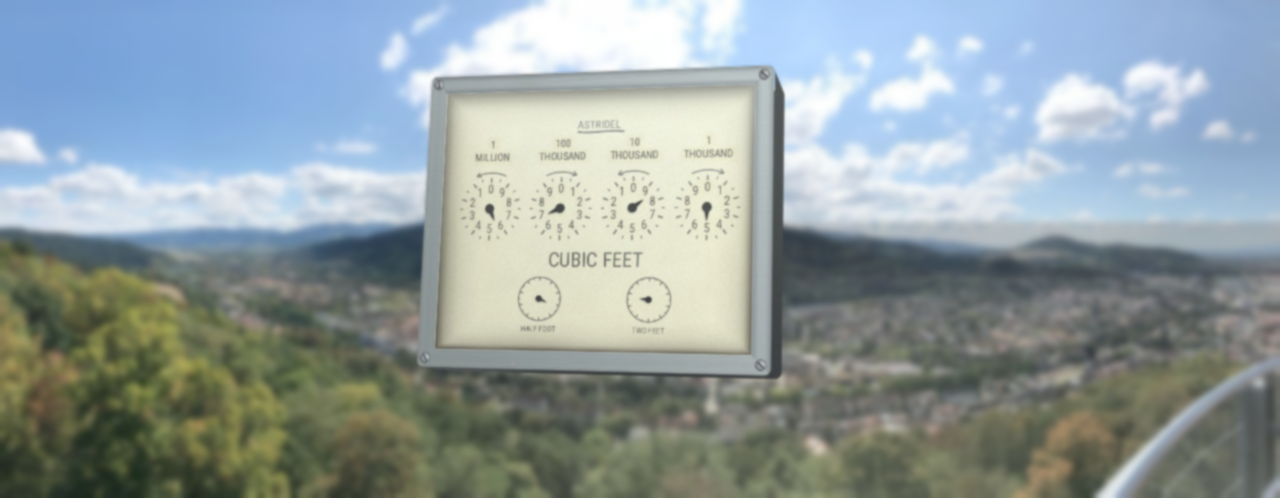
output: 568500 ft³
